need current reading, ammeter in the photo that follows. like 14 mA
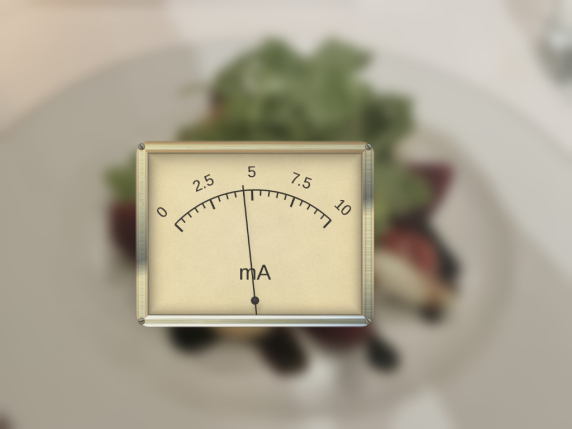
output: 4.5 mA
